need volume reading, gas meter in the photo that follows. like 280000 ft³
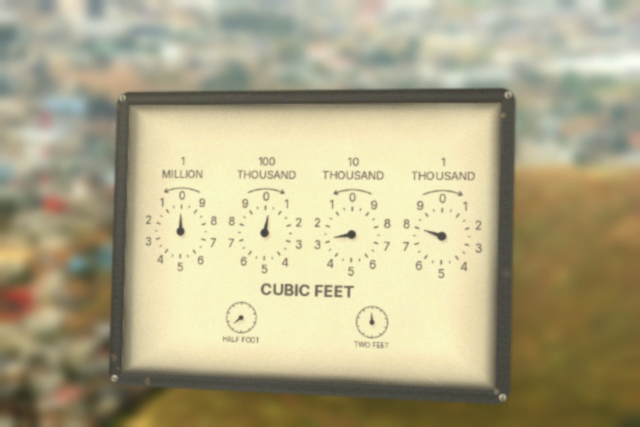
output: 2800 ft³
